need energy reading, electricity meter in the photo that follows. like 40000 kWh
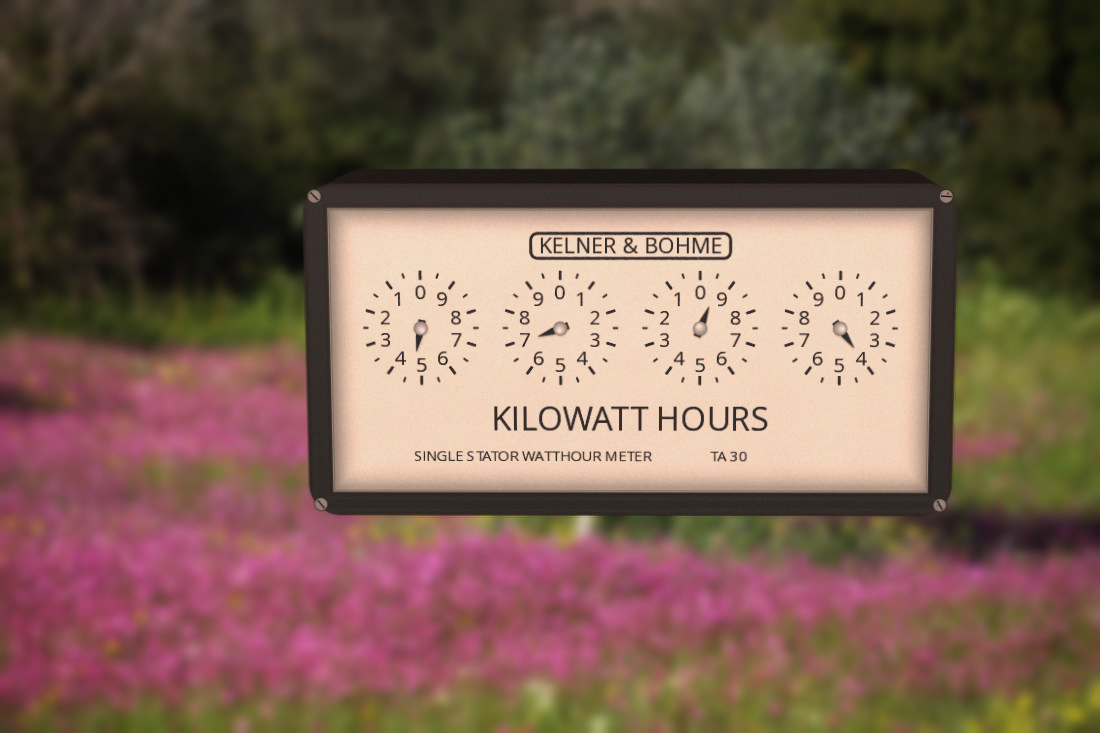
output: 4694 kWh
